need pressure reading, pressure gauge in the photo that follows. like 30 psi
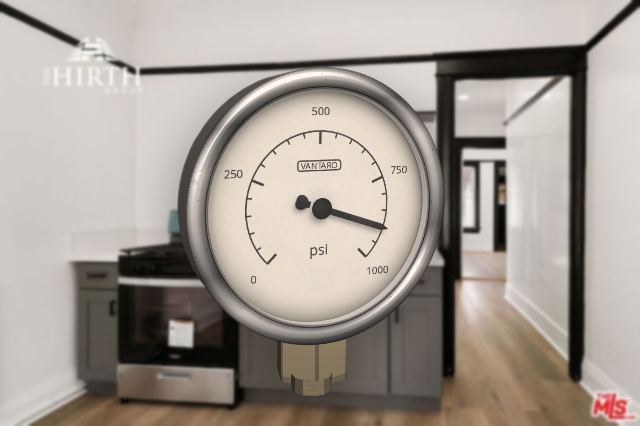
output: 900 psi
